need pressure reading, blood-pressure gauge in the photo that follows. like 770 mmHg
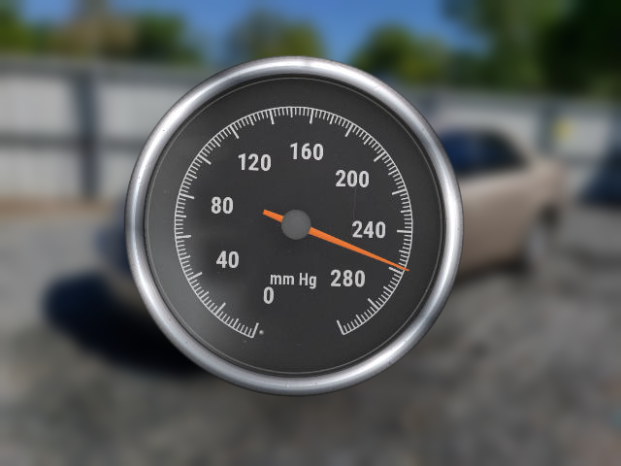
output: 258 mmHg
